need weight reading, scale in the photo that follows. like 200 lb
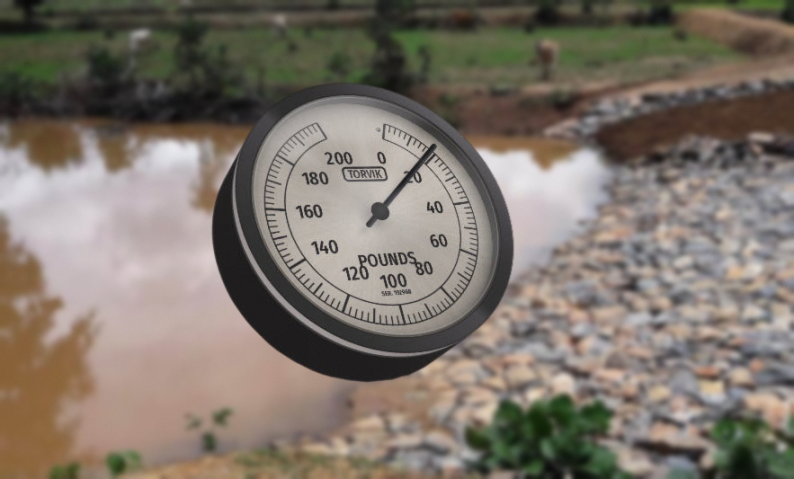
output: 18 lb
